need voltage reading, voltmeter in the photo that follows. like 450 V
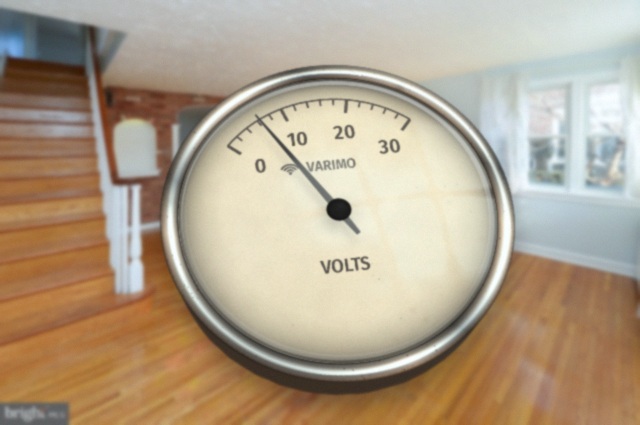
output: 6 V
